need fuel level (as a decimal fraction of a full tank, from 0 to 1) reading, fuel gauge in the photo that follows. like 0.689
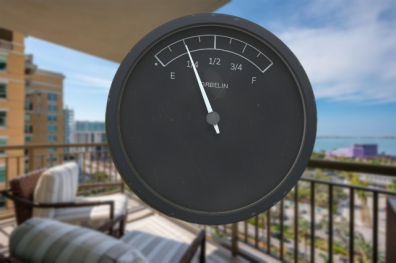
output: 0.25
